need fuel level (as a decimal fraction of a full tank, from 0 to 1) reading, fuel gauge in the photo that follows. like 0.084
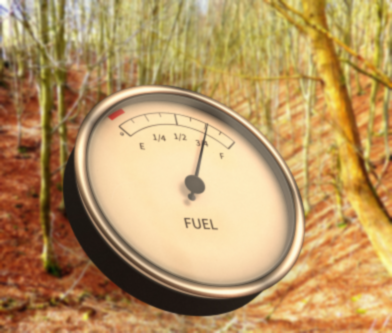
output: 0.75
